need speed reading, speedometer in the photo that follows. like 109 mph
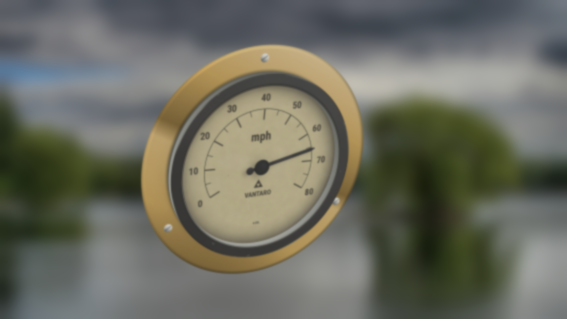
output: 65 mph
